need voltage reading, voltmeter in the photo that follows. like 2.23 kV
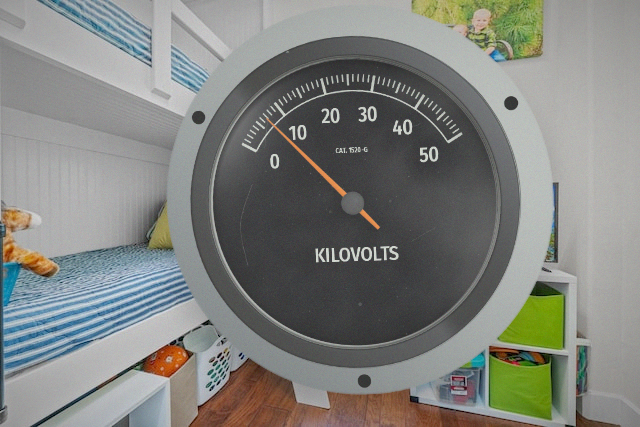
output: 7 kV
